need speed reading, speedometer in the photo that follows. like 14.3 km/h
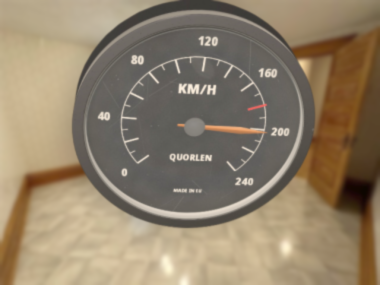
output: 200 km/h
